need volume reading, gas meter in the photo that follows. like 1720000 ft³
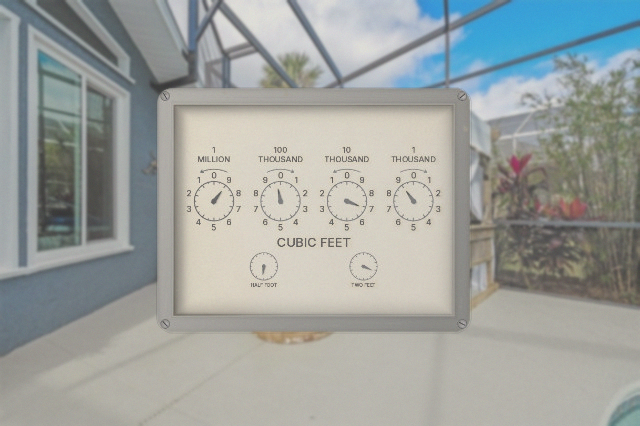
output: 896900 ft³
